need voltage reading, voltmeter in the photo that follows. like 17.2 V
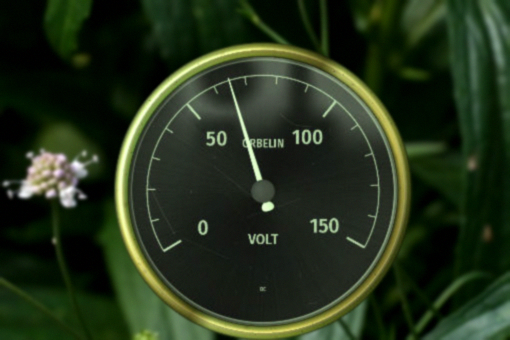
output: 65 V
